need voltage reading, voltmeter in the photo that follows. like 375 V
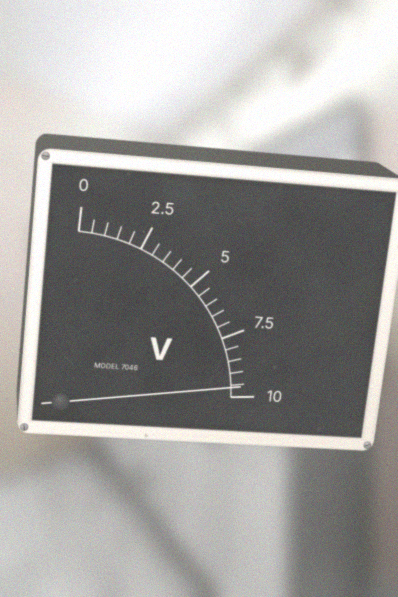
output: 9.5 V
